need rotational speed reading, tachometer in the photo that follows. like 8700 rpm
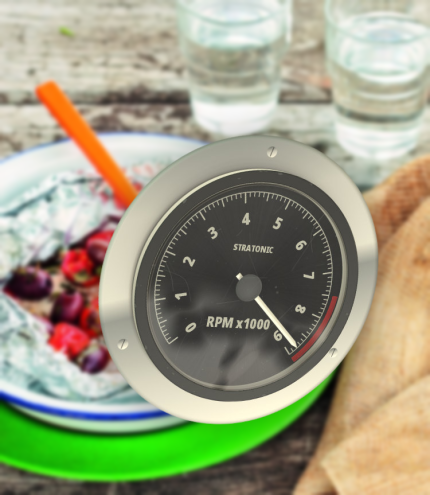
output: 8800 rpm
